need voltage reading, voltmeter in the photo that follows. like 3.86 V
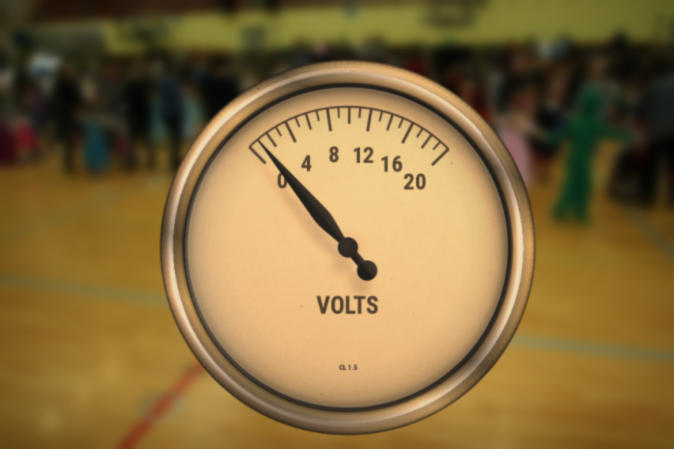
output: 1 V
